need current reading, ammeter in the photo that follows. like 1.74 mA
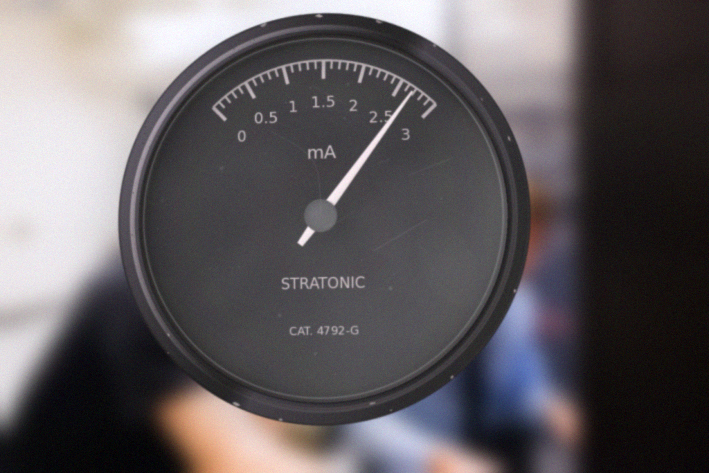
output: 2.7 mA
